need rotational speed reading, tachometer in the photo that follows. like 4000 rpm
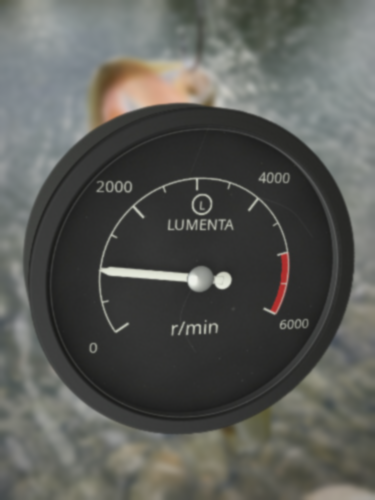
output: 1000 rpm
